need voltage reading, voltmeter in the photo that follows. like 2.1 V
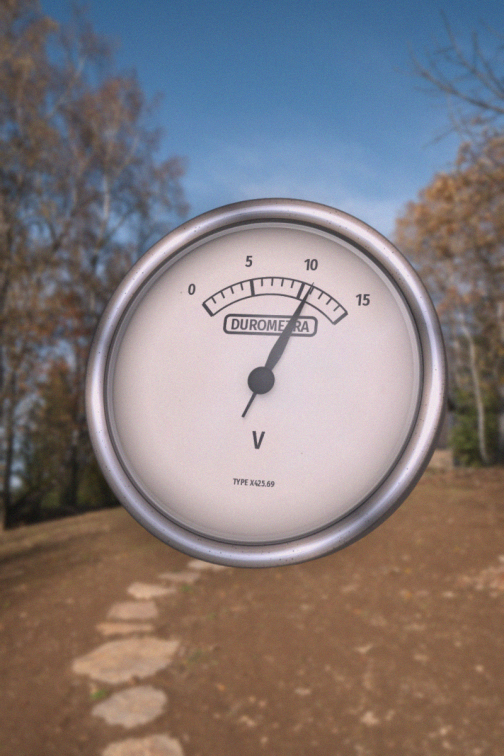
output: 11 V
